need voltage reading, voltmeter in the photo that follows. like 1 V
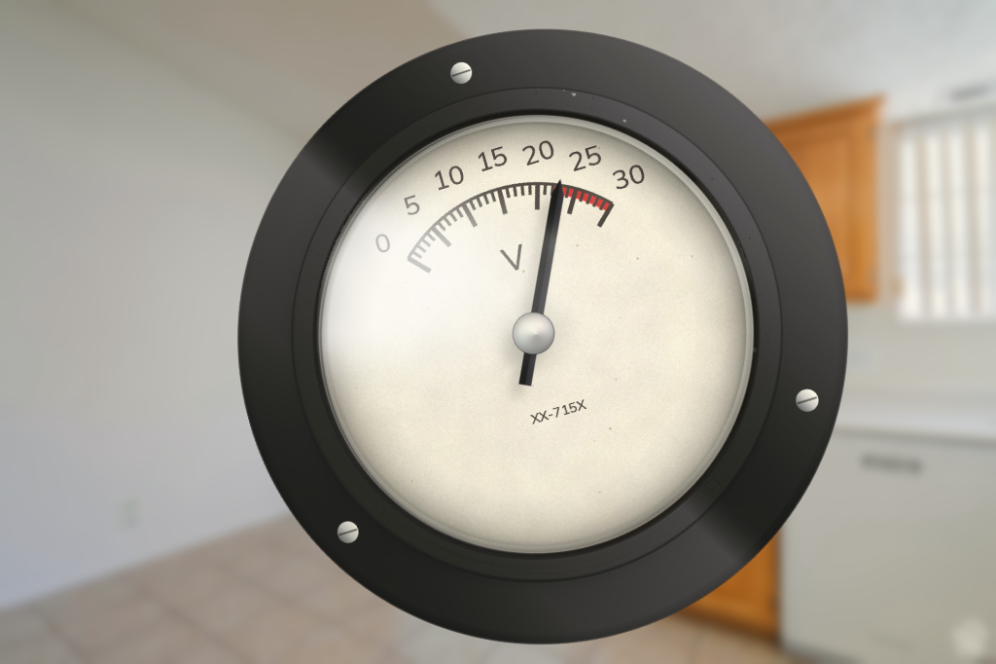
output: 23 V
